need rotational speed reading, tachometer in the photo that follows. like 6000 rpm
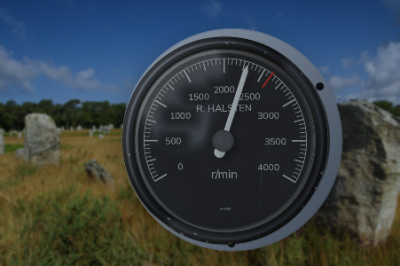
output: 2300 rpm
